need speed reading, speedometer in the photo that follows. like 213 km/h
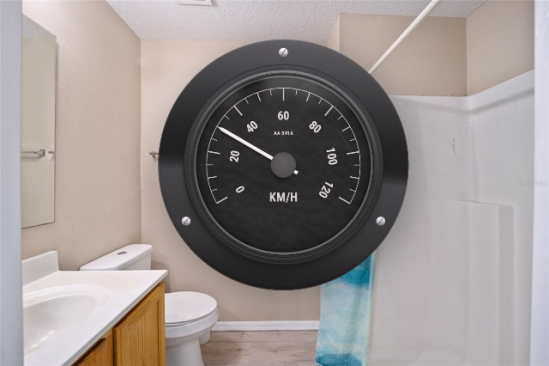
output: 30 km/h
